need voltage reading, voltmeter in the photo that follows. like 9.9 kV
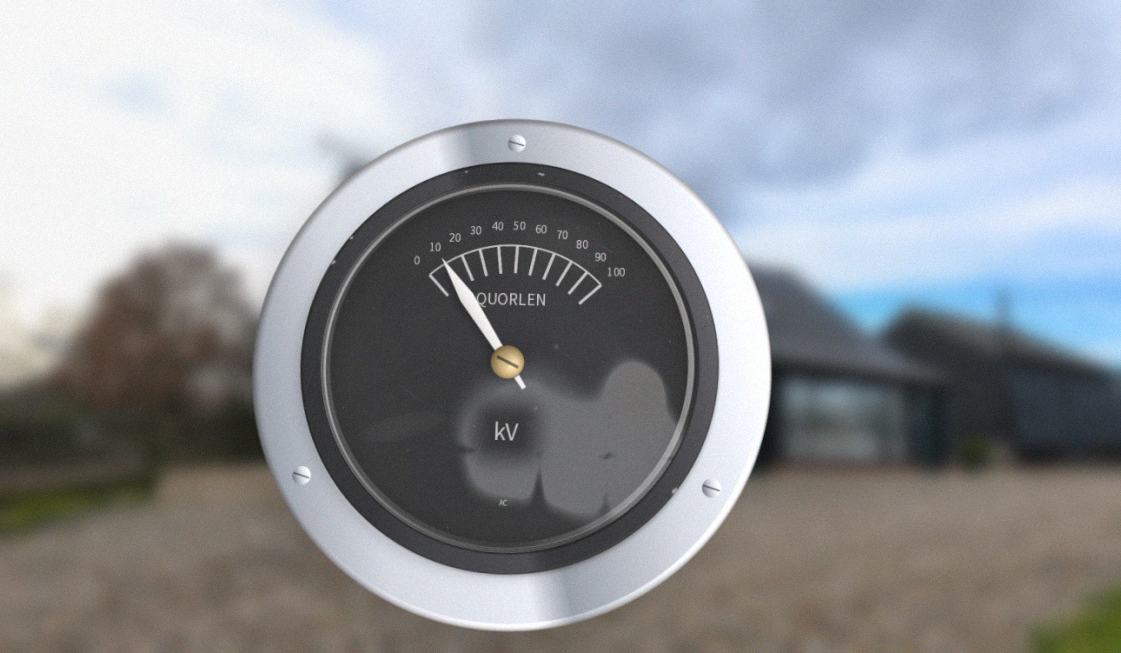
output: 10 kV
